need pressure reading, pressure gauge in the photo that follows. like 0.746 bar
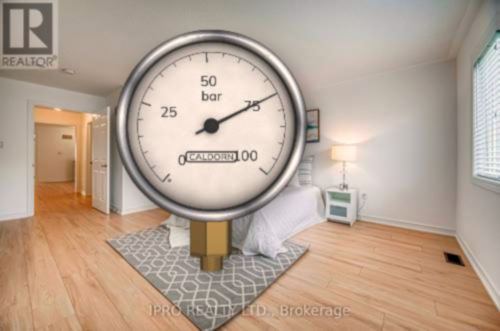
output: 75 bar
